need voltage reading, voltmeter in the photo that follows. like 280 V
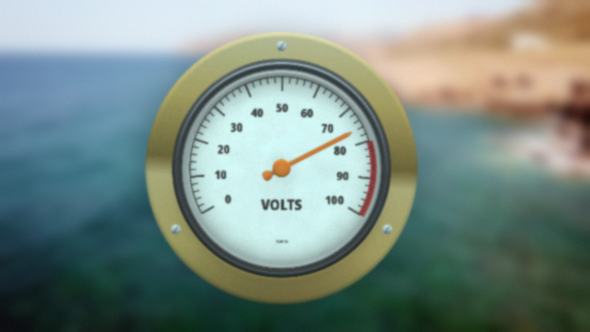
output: 76 V
